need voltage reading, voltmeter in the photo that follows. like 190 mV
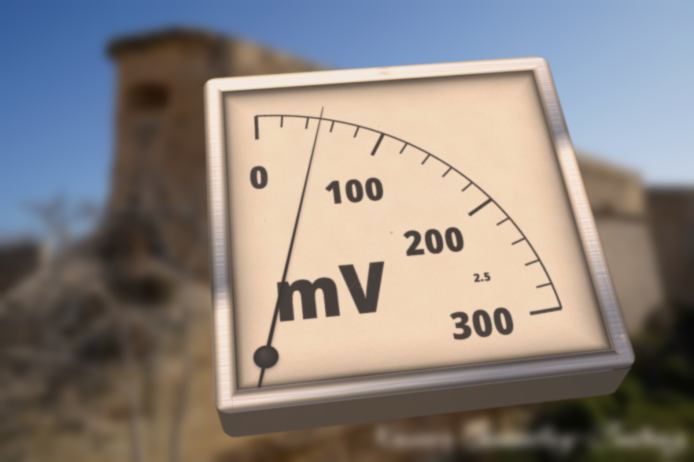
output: 50 mV
